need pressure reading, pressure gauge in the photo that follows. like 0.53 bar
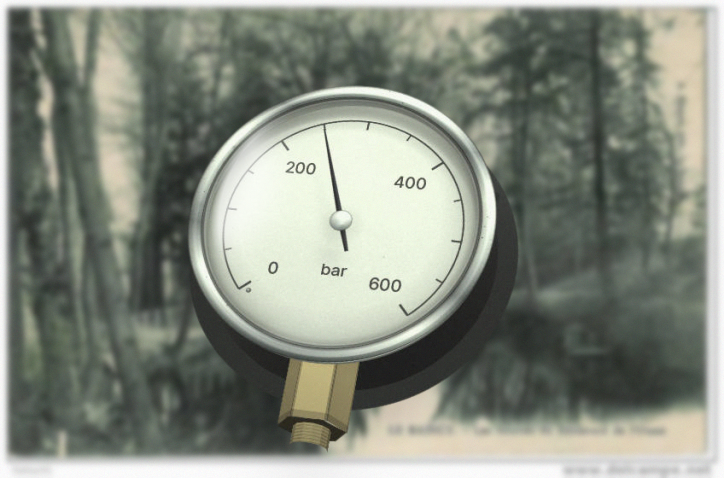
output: 250 bar
